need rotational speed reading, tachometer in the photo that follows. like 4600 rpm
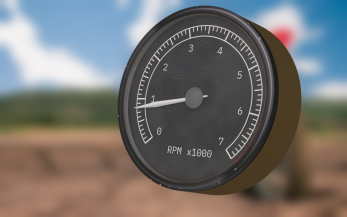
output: 800 rpm
